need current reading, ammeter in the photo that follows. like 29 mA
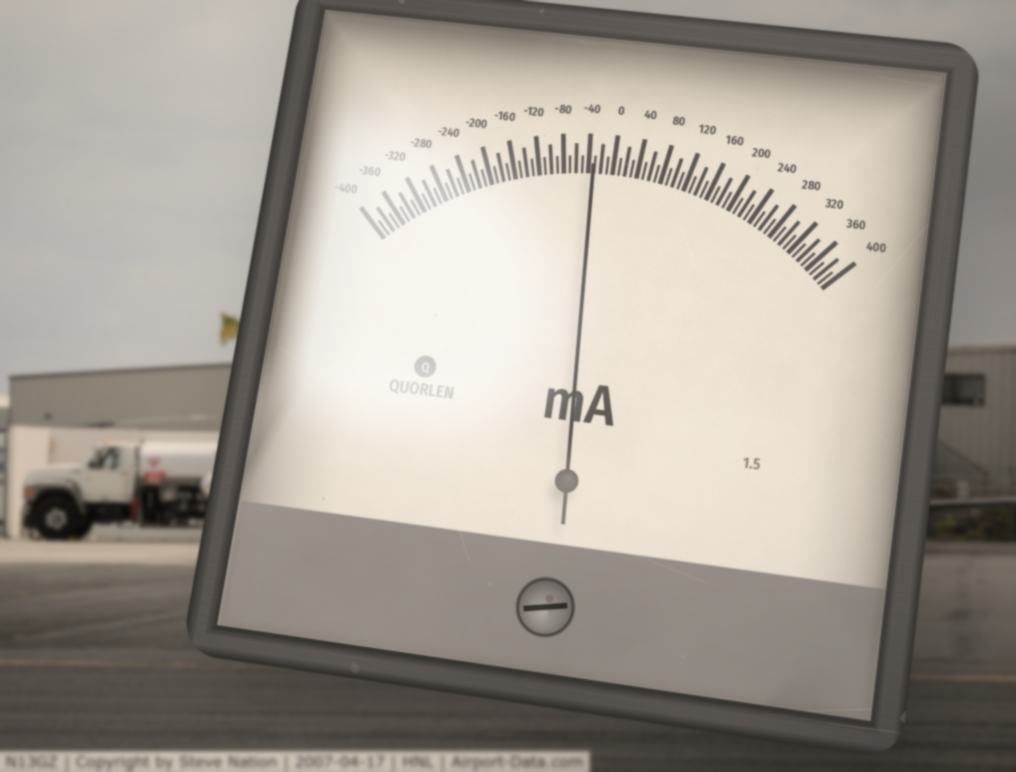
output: -30 mA
